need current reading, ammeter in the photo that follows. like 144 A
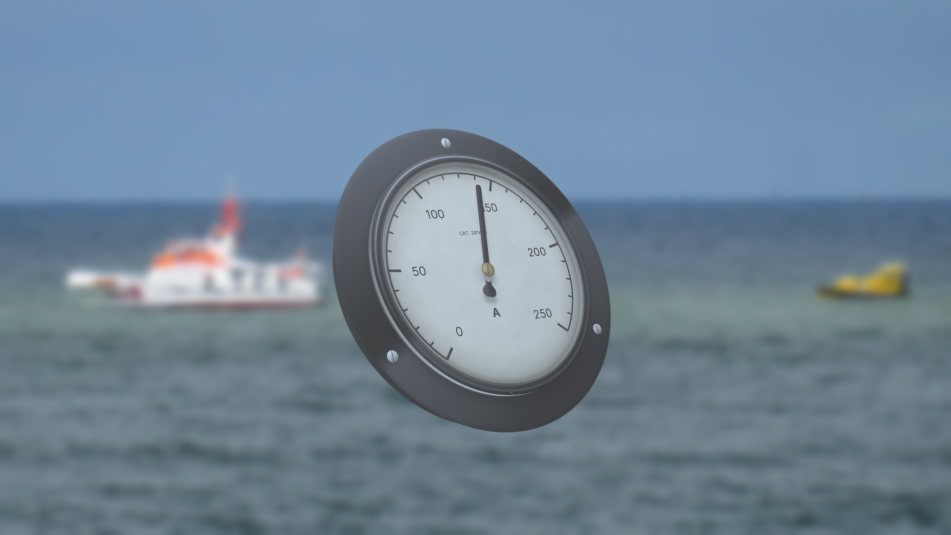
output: 140 A
